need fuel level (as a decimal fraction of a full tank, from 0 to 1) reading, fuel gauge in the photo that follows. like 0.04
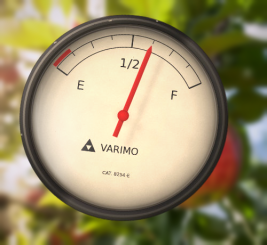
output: 0.625
